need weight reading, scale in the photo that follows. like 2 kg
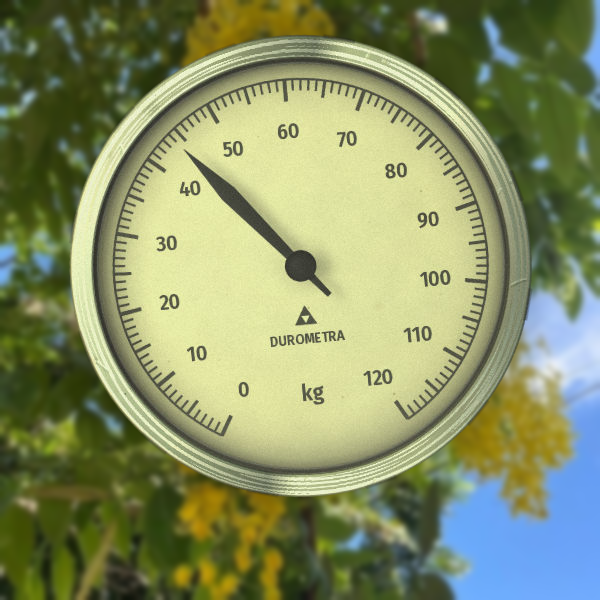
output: 44 kg
